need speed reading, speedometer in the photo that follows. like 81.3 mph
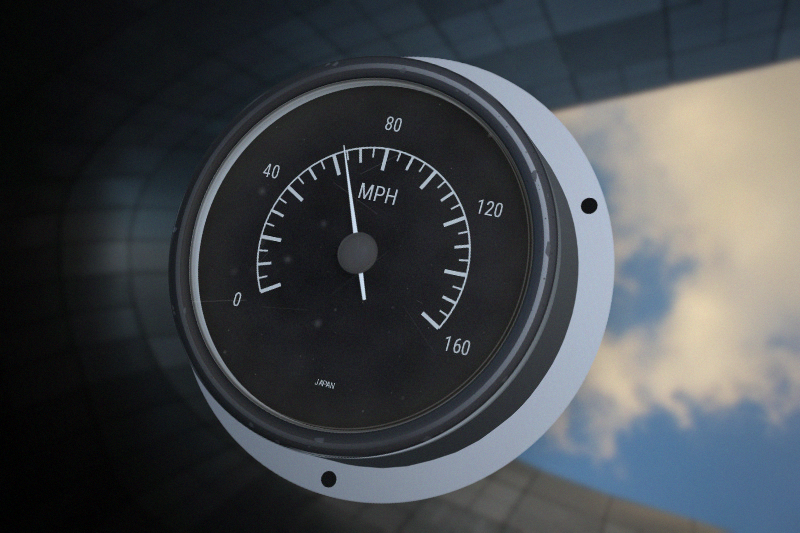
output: 65 mph
